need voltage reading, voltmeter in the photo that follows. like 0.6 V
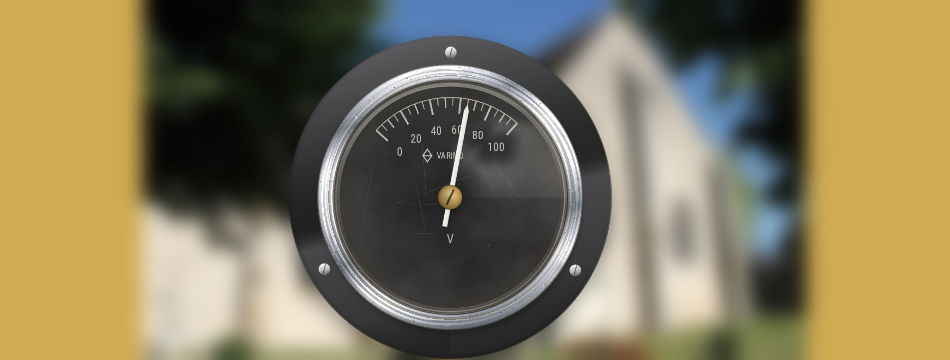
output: 65 V
